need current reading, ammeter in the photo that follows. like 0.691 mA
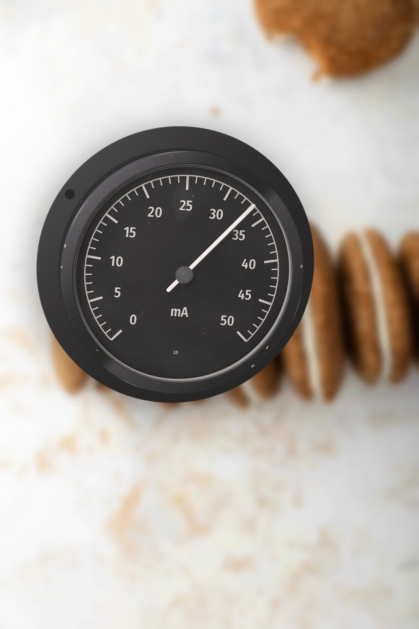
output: 33 mA
